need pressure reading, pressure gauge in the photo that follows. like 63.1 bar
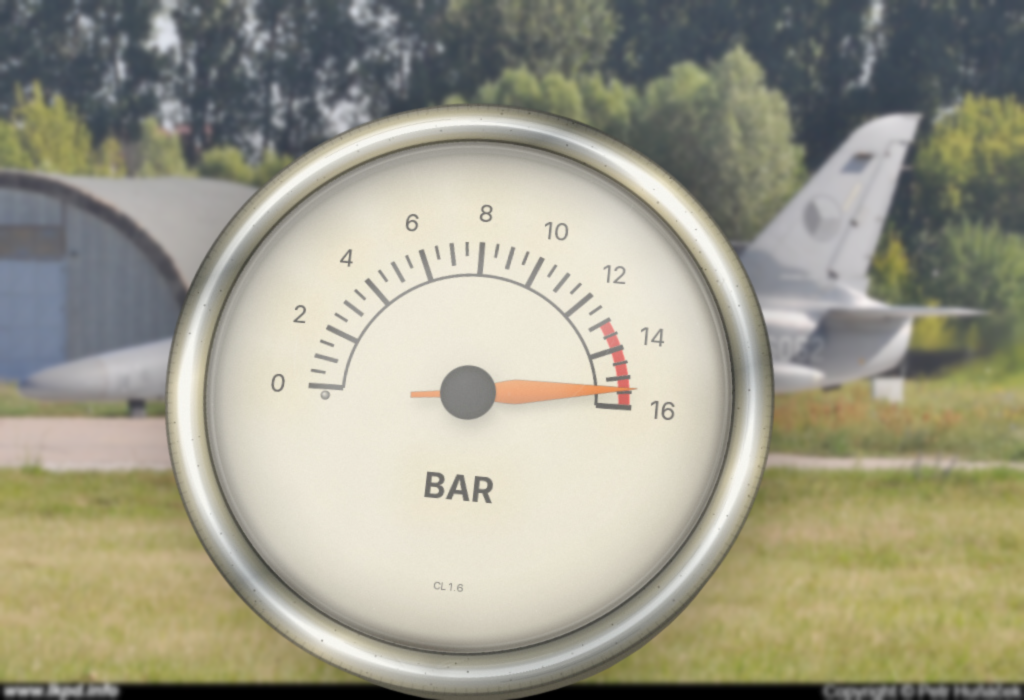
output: 15.5 bar
